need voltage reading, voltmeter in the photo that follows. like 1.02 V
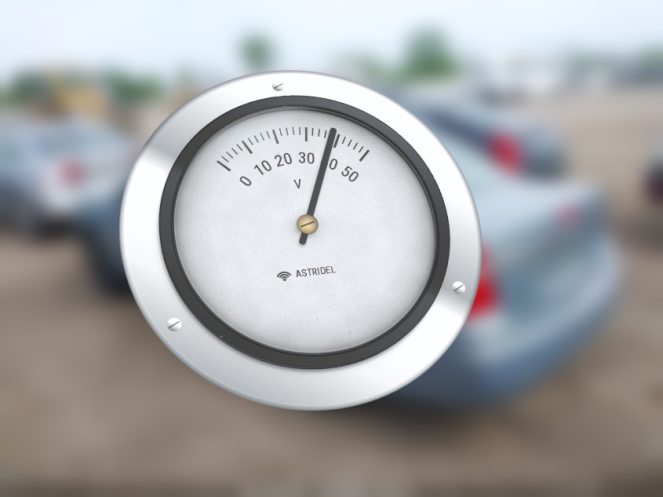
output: 38 V
